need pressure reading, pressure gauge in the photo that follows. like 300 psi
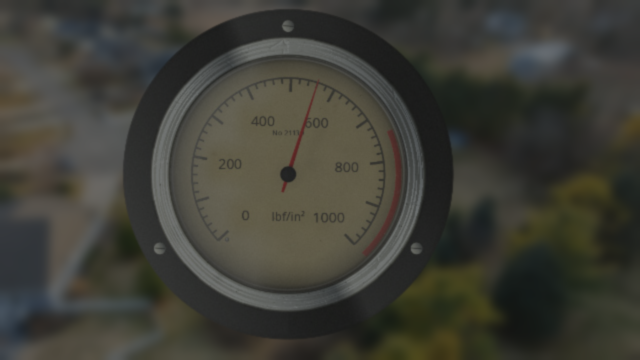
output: 560 psi
